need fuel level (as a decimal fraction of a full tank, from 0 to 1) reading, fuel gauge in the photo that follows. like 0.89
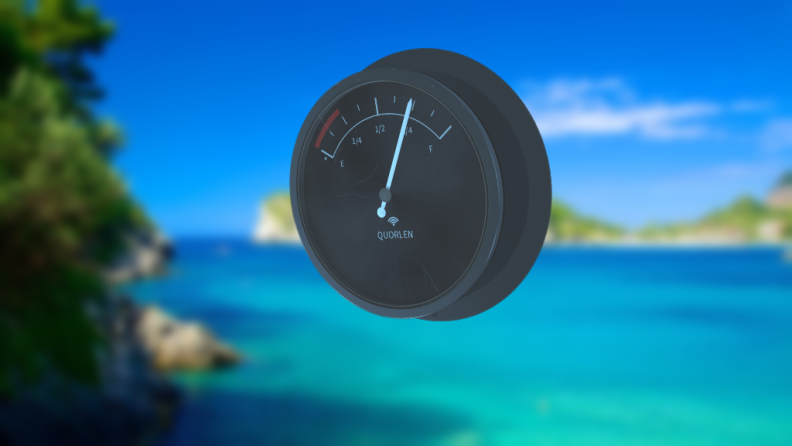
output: 0.75
